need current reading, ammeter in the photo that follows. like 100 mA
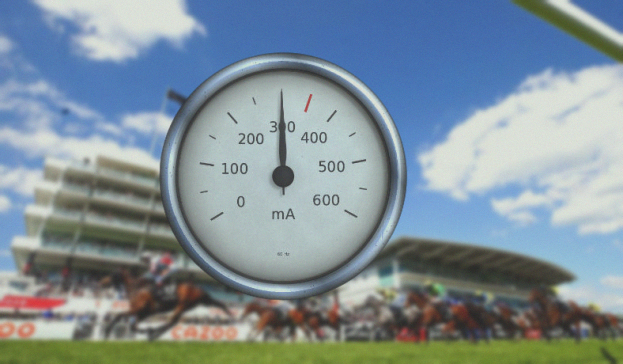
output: 300 mA
